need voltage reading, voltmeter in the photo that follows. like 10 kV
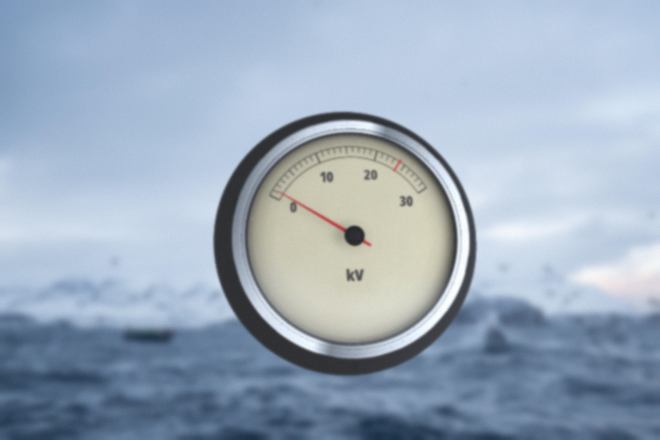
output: 1 kV
